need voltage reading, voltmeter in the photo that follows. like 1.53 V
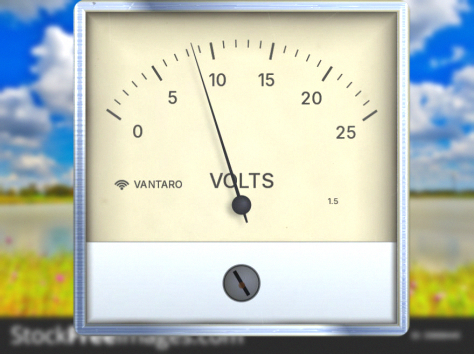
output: 8.5 V
